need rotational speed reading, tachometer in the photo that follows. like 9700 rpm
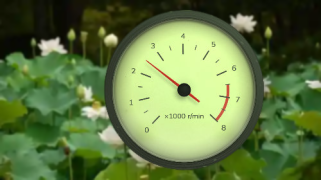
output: 2500 rpm
